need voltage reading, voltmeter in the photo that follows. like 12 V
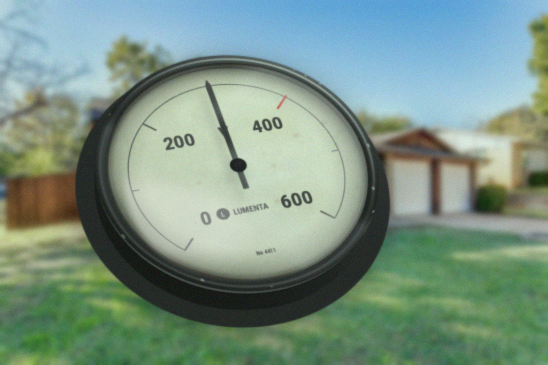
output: 300 V
